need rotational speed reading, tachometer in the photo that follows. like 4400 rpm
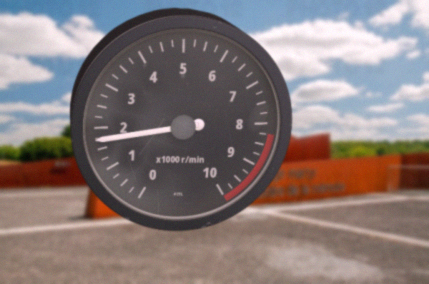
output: 1750 rpm
